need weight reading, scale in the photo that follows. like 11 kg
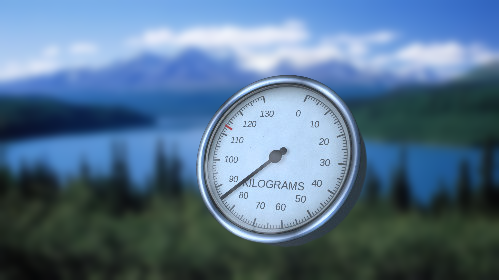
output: 85 kg
